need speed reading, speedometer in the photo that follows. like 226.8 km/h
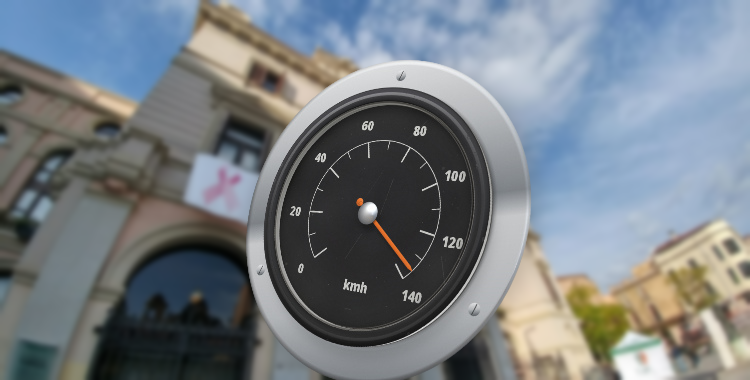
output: 135 km/h
